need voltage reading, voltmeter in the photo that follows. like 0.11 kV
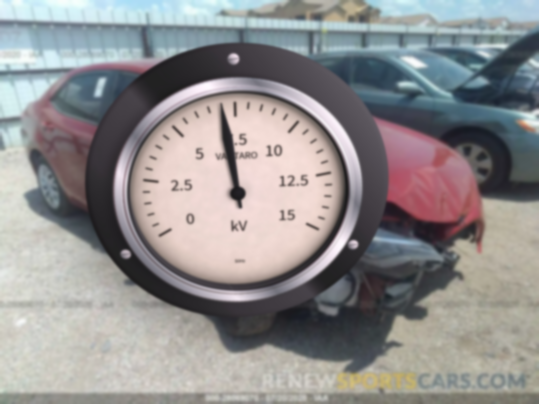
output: 7 kV
